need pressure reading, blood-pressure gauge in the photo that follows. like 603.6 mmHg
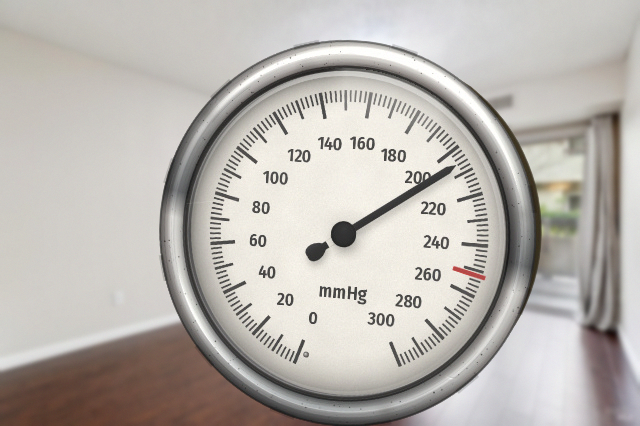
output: 206 mmHg
